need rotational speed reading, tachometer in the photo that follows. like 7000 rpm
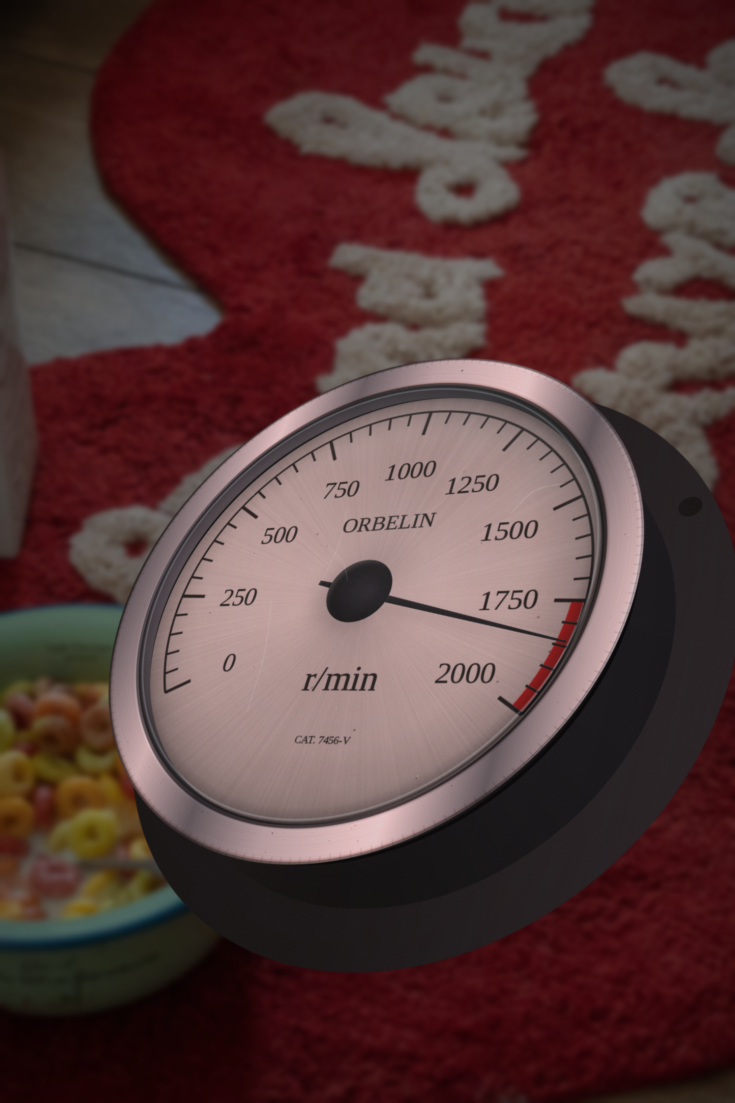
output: 1850 rpm
